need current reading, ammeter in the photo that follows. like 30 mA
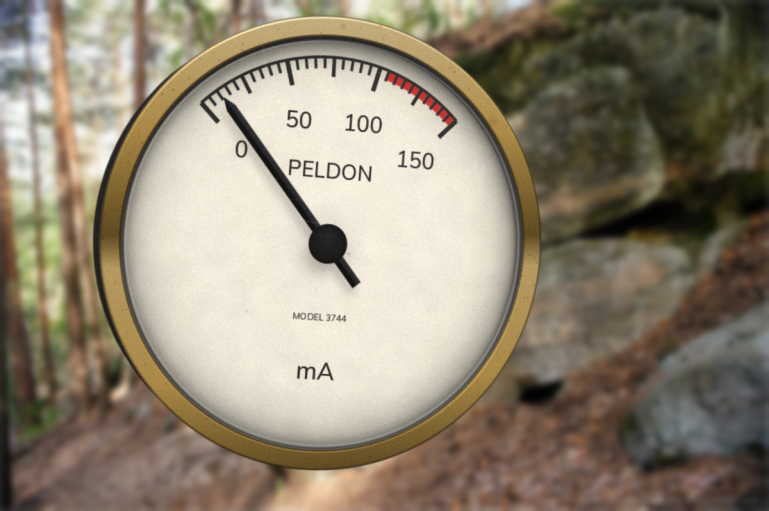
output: 10 mA
